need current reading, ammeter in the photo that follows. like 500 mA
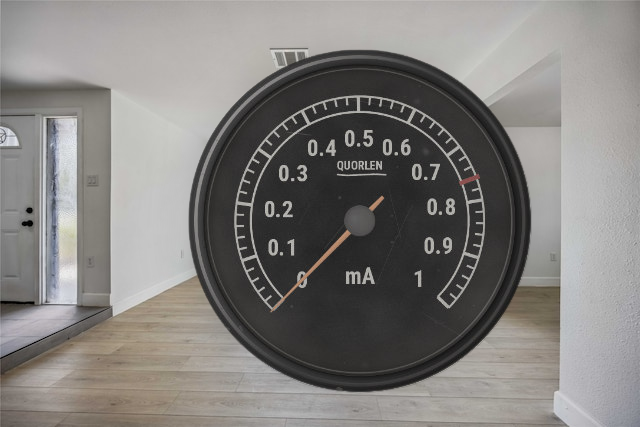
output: 0 mA
